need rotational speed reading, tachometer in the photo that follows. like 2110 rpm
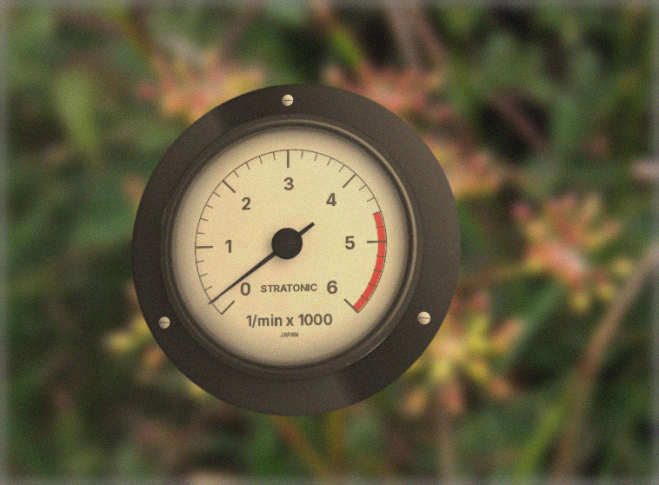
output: 200 rpm
